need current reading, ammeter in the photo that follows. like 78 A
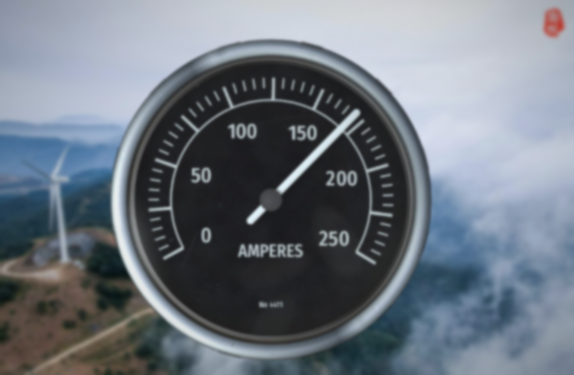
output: 170 A
